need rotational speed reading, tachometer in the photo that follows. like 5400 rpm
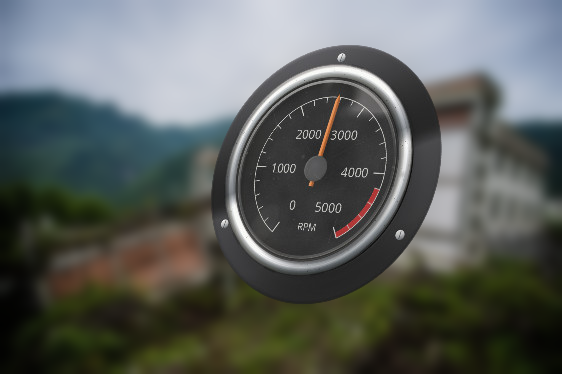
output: 2600 rpm
